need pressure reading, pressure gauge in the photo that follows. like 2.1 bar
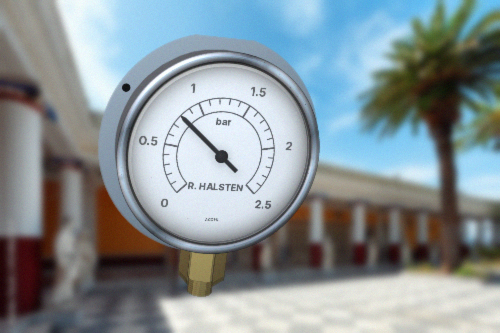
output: 0.8 bar
